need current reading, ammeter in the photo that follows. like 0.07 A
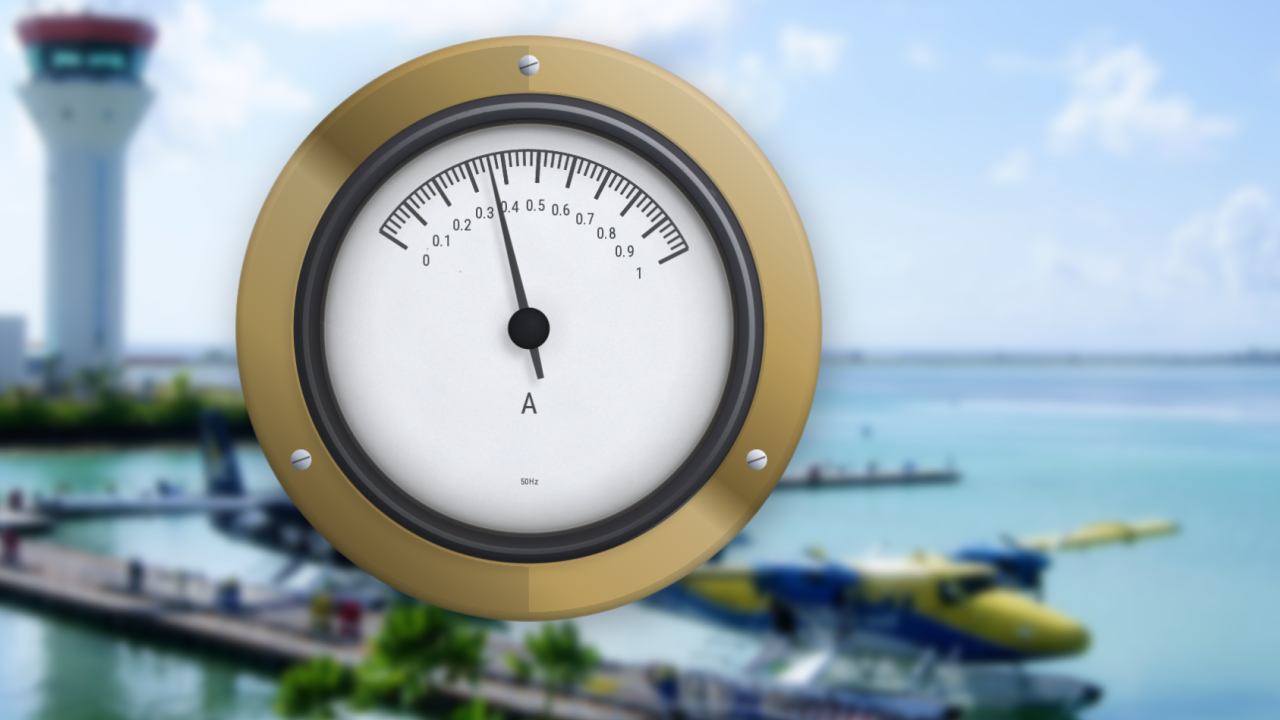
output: 0.36 A
